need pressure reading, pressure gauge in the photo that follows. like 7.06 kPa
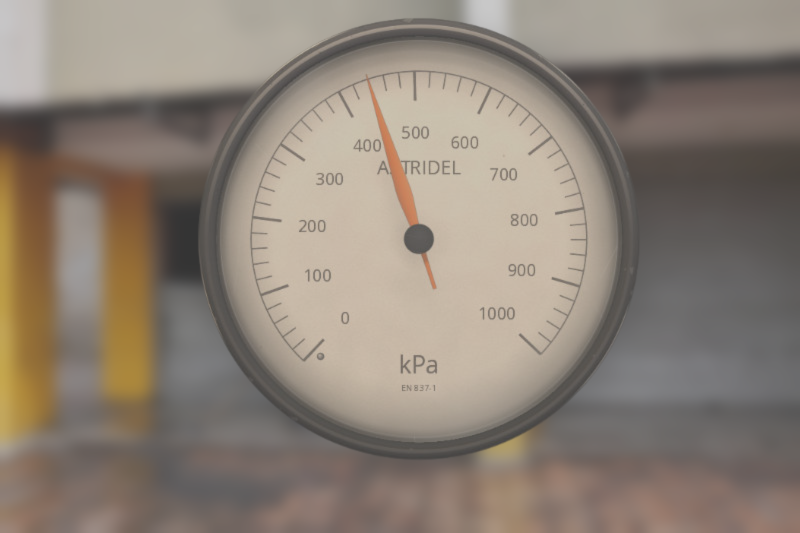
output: 440 kPa
